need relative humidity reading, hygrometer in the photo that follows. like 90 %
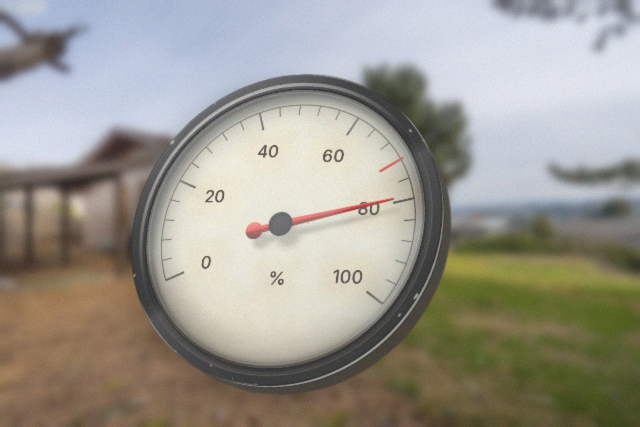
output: 80 %
